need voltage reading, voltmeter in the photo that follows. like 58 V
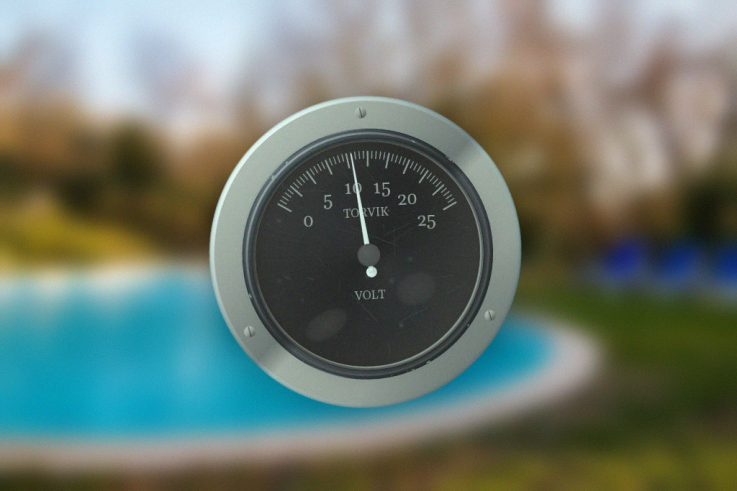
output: 10.5 V
